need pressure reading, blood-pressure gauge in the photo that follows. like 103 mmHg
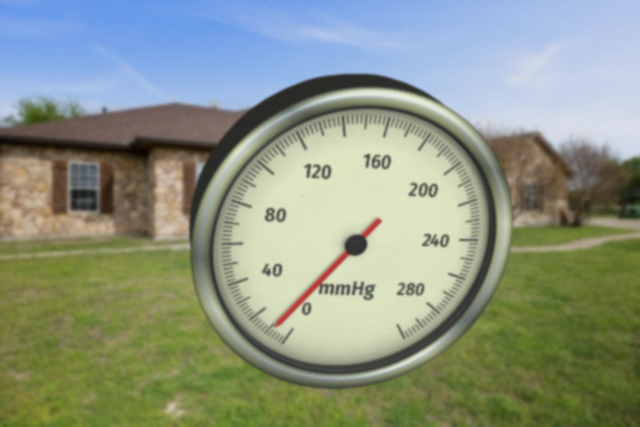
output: 10 mmHg
